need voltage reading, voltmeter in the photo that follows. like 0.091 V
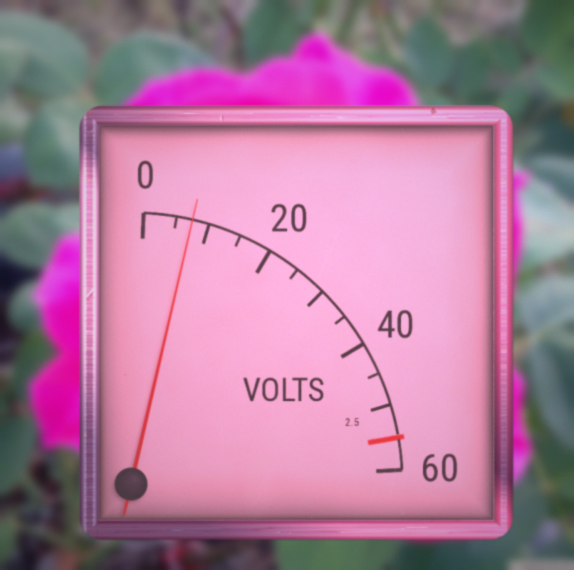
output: 7.5 V
